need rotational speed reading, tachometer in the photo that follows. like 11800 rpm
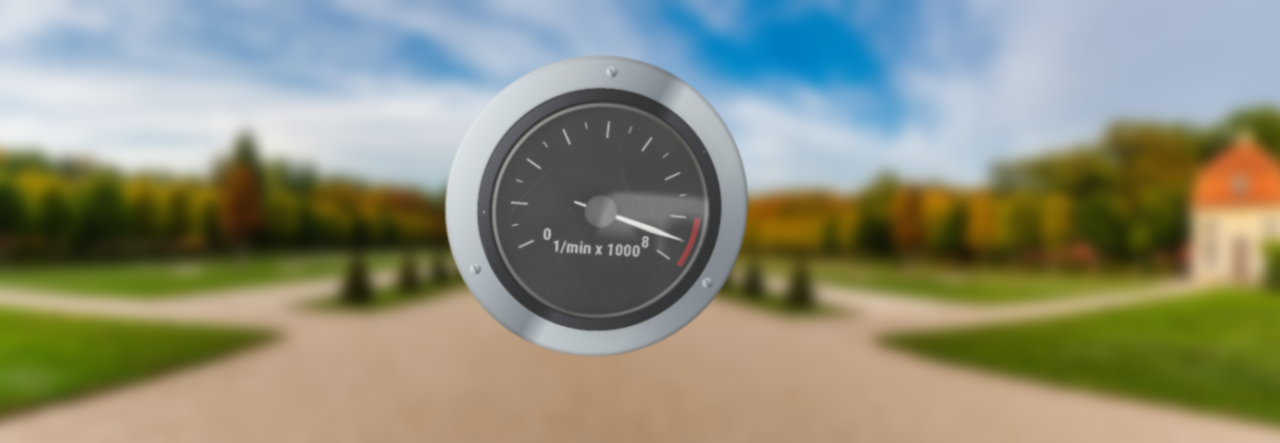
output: 7500 rpm
